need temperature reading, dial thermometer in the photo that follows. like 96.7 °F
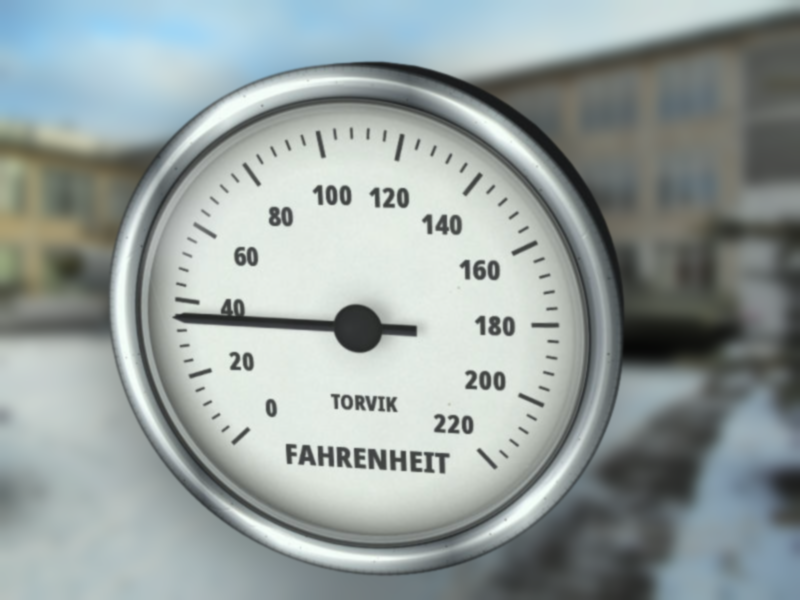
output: 36 °F
